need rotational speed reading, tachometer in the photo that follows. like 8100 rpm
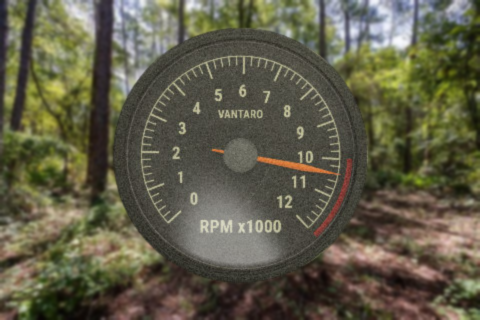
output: 10400 rpm
